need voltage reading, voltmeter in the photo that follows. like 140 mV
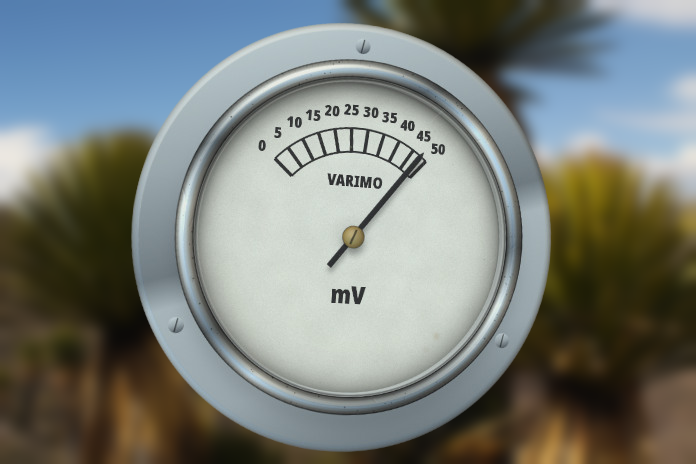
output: 47.5 mV
